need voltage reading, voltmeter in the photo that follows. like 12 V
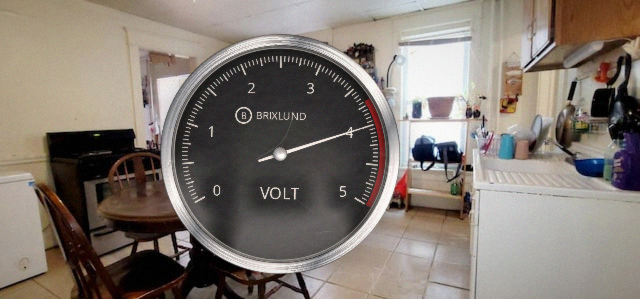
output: 4 V
